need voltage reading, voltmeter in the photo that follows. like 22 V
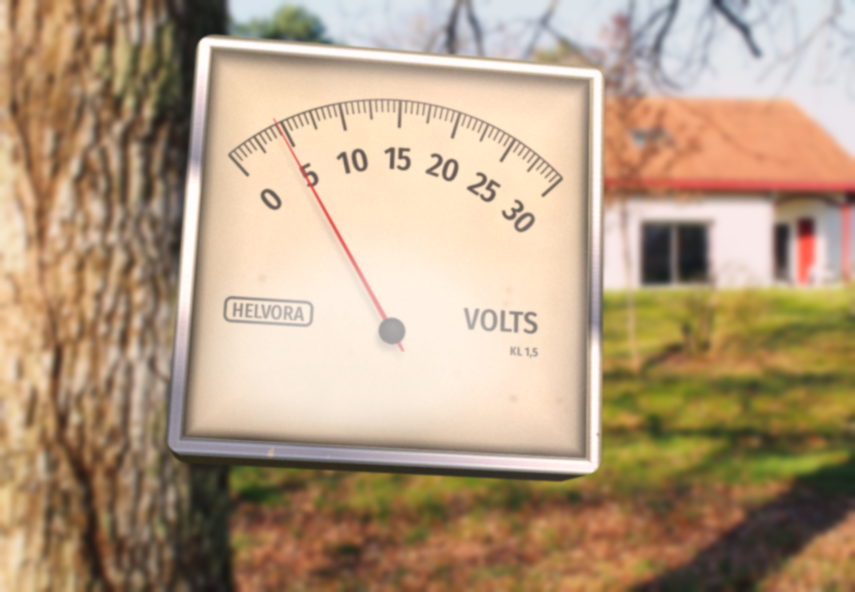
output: 4.5 V
